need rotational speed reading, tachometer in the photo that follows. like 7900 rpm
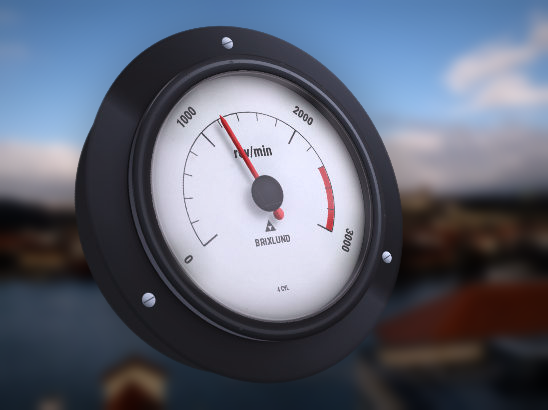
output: 1200 rpm
